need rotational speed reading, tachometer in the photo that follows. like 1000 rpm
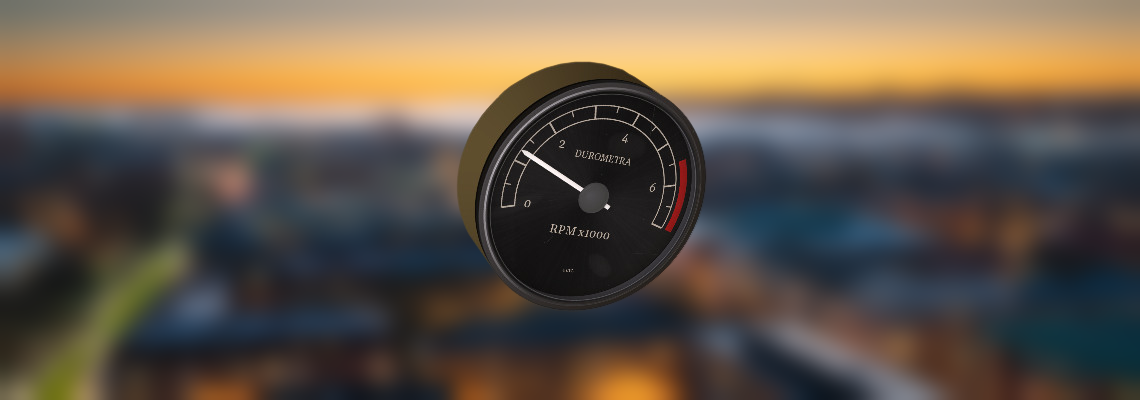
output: 1250 rpm
